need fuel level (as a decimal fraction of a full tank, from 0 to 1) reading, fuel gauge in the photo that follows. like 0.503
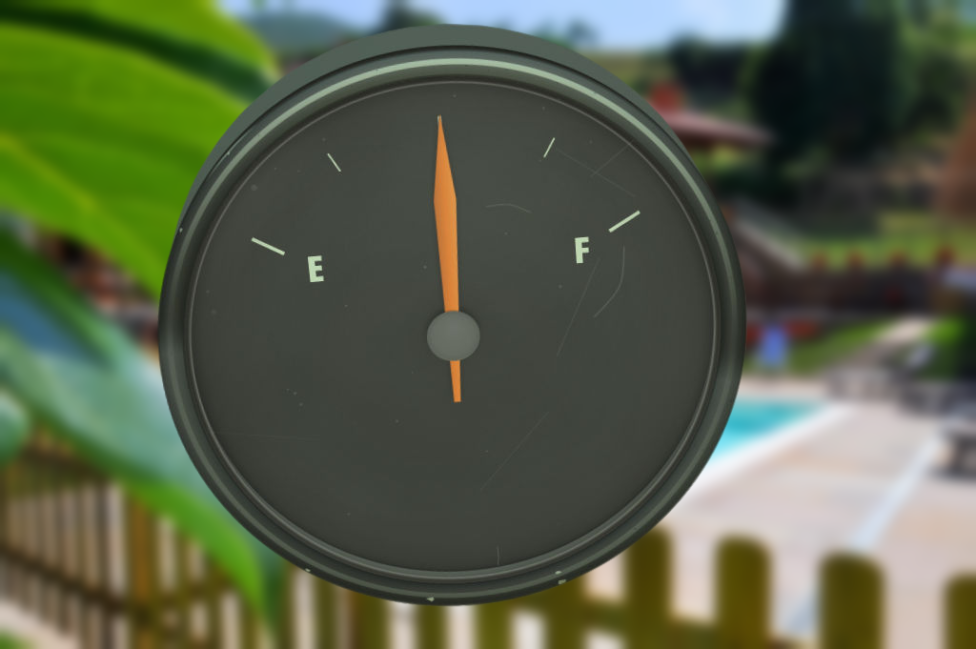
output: 0.5
